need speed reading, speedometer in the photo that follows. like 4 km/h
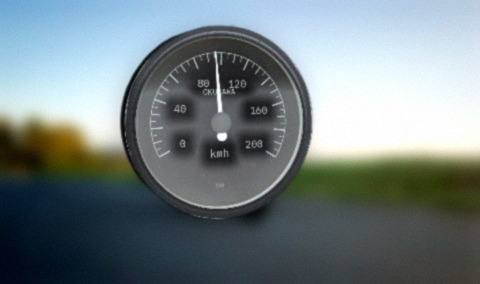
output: 95 km/h
